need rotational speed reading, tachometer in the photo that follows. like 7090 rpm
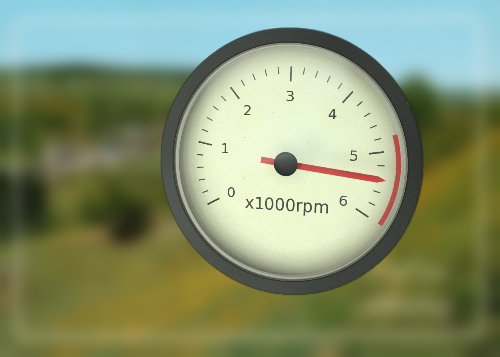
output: 5400 rpm
